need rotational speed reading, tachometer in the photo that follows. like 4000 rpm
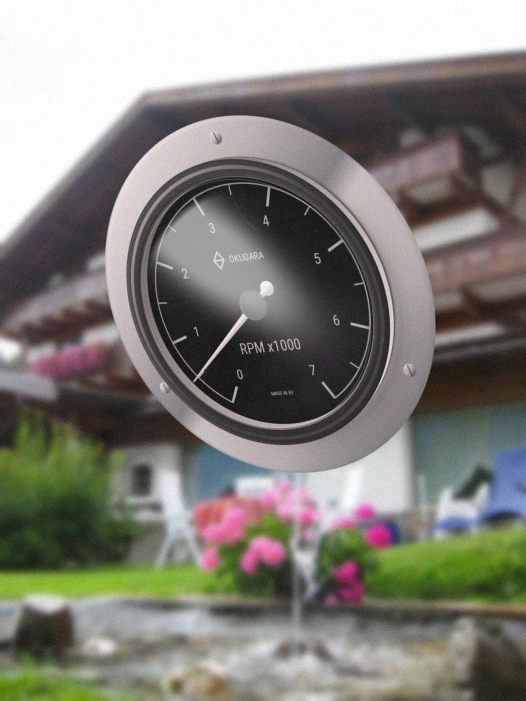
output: 500 rpm
